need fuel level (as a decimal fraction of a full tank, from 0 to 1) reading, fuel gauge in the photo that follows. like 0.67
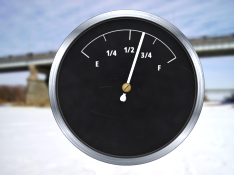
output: 0.625
